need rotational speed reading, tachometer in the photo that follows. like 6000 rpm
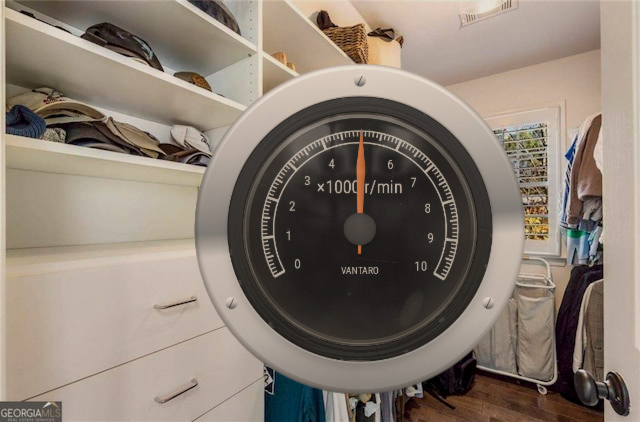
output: 5000 rpm
